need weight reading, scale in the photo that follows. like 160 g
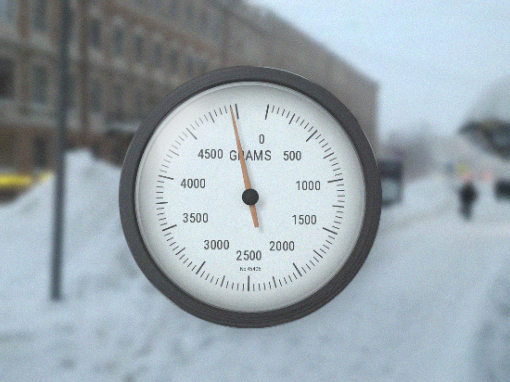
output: 4950 g
